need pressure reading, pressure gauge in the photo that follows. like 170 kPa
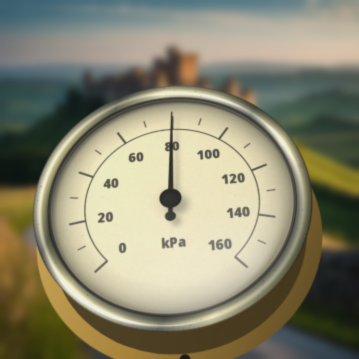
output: 80 kPa
